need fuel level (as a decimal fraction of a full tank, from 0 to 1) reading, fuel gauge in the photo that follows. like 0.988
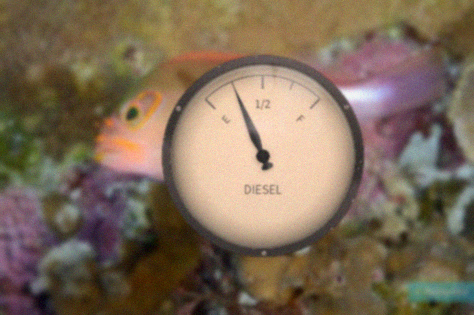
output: 0.25
